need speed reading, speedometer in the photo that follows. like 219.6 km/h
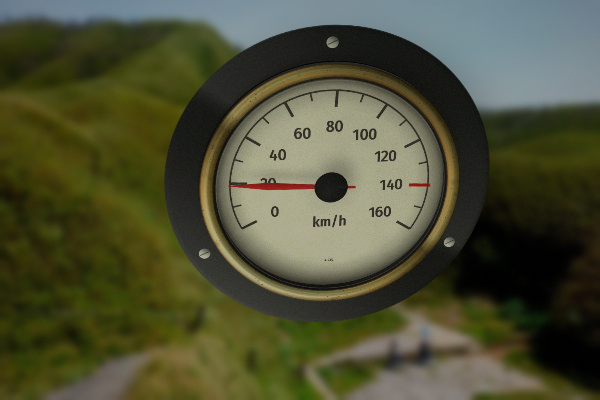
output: 20 km/h
